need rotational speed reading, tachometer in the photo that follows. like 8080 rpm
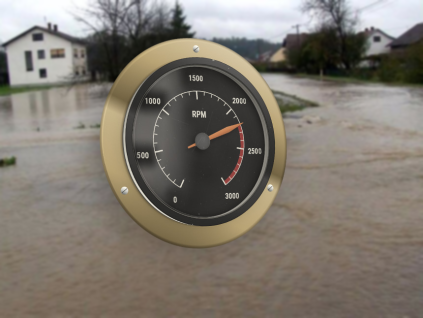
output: 2200 rpm
